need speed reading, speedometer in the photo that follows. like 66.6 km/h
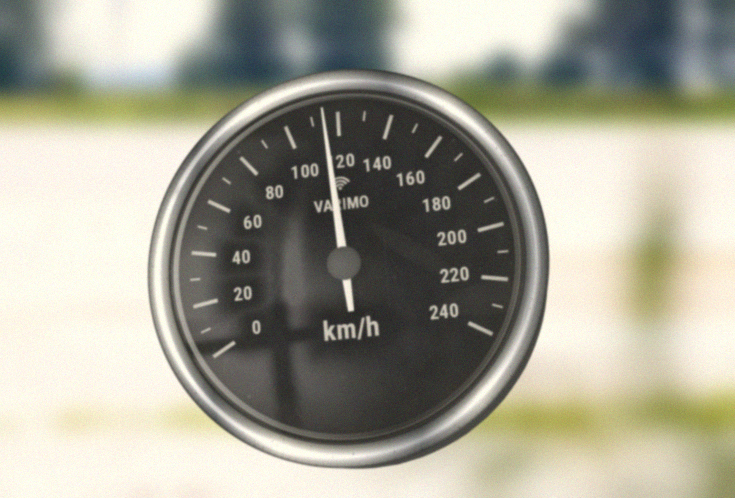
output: 115 km/h
